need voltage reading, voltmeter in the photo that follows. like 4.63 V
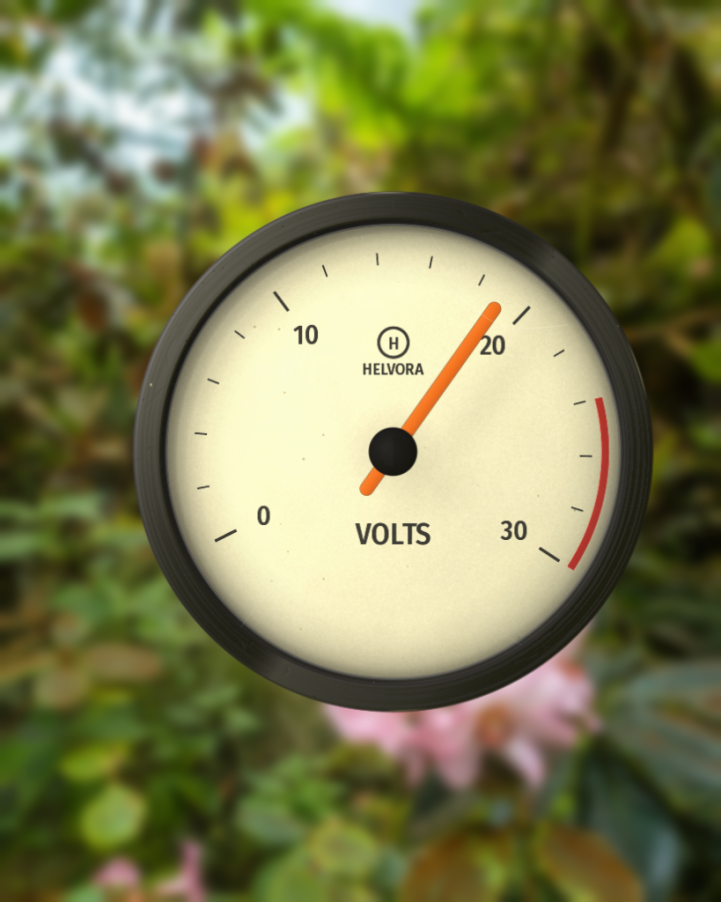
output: 19 V
